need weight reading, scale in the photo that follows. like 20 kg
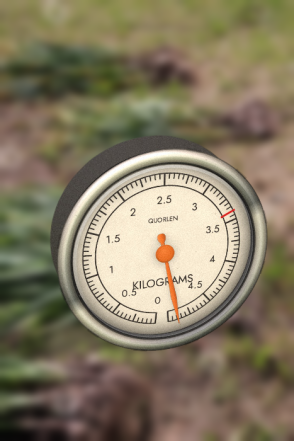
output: 4.9 kg
